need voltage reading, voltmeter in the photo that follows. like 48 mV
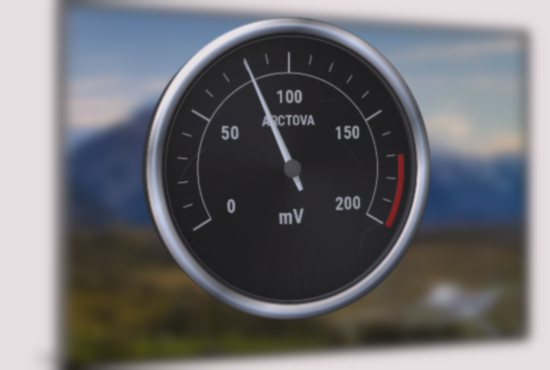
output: 80 mV
